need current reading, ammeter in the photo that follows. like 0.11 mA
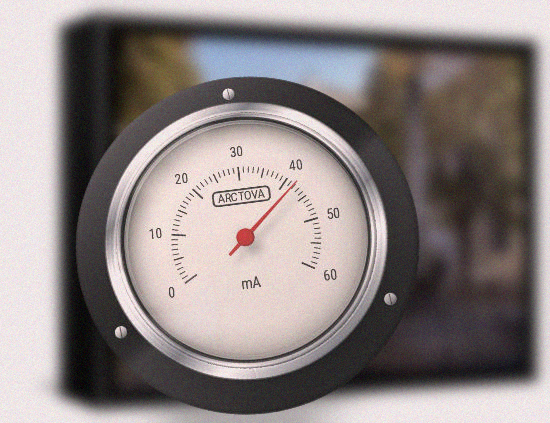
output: 42 mA
